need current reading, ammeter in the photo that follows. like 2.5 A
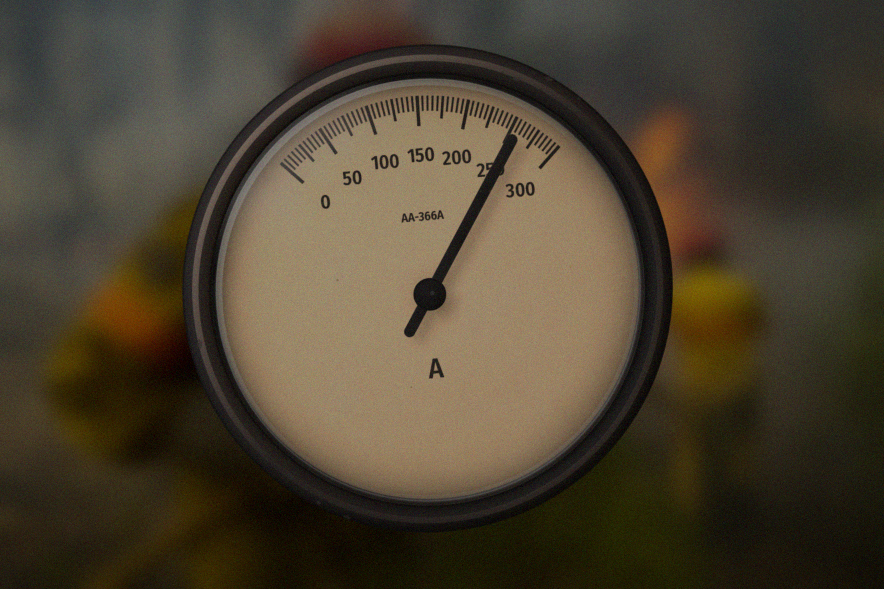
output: 255 A
